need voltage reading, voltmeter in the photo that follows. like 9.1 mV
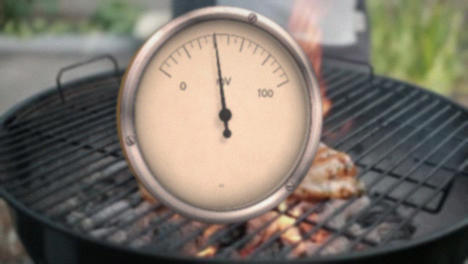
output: 40 mV
